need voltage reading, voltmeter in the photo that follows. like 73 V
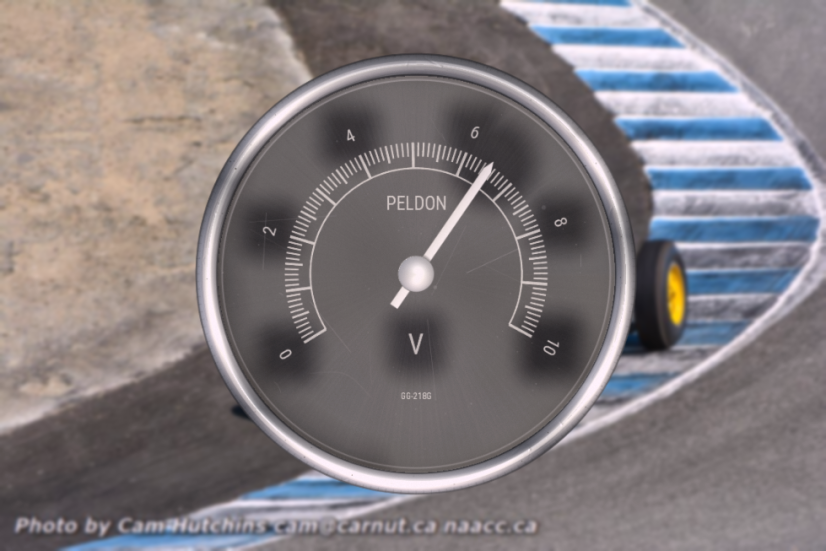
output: 6.5 V
